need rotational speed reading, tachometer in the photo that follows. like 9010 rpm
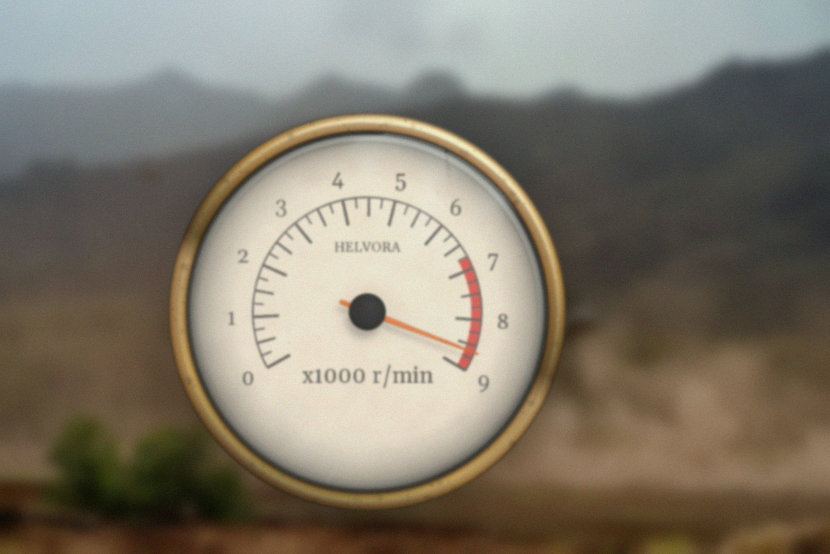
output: 8625 rpm
